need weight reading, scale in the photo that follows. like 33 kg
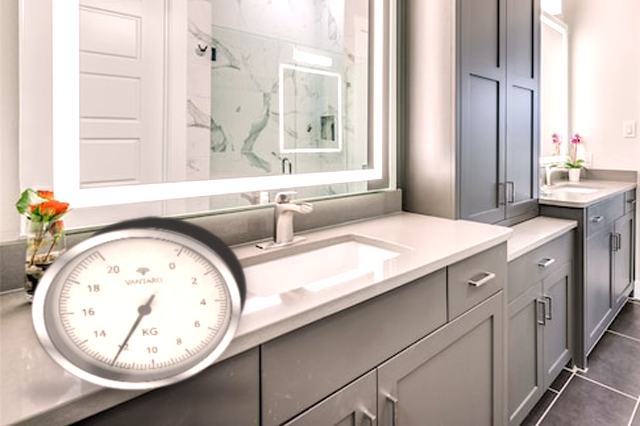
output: 12 kg
